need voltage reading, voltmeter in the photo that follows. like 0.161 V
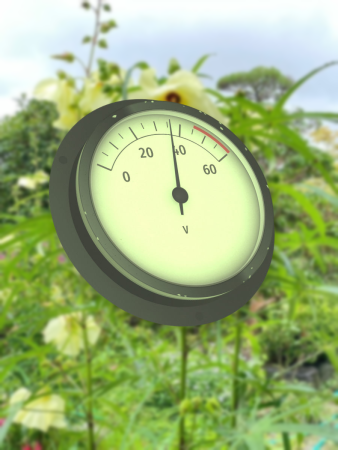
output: 35 V
